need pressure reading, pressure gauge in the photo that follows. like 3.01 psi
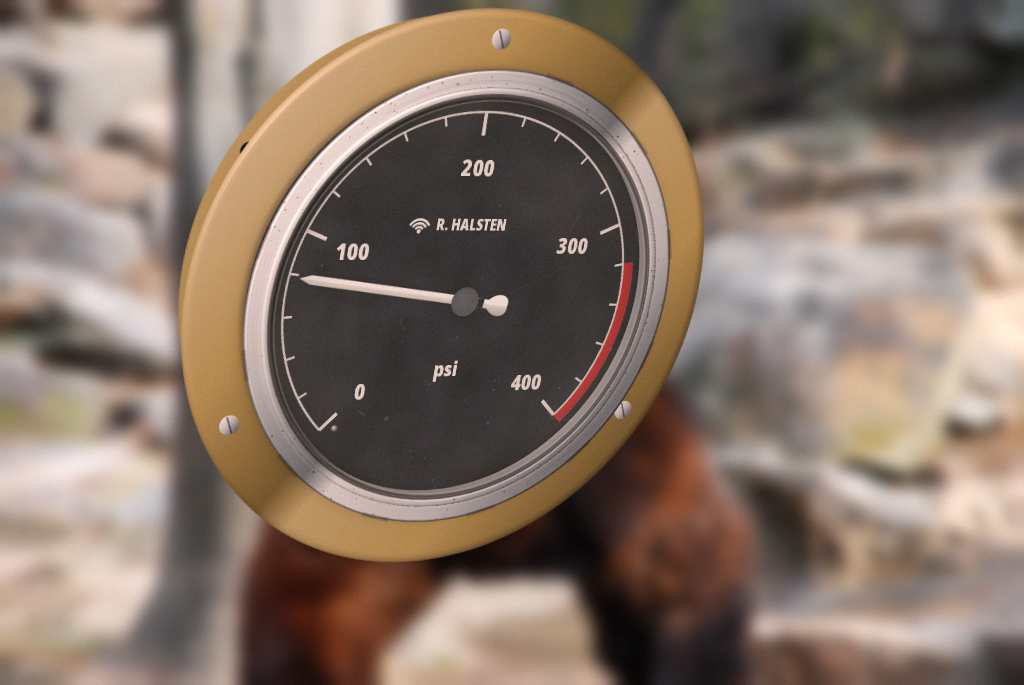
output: 80 psi
